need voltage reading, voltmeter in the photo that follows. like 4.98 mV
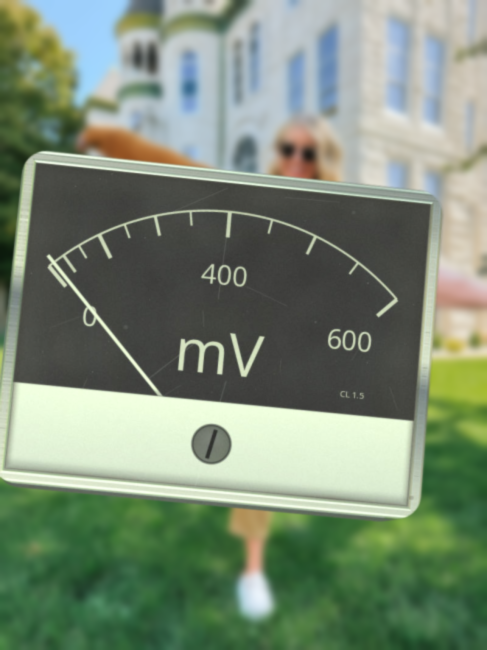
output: 50 mV
